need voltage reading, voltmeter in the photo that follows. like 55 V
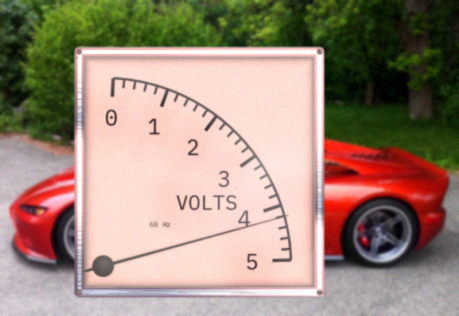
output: 4.2 V
